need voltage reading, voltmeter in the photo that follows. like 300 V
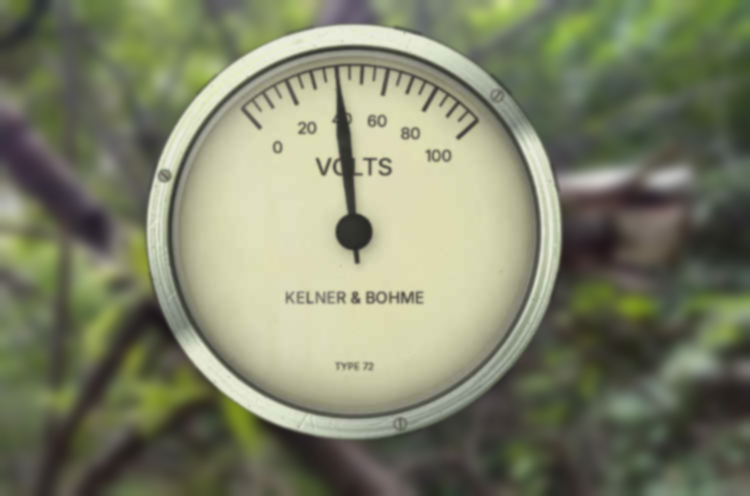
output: 40 V
